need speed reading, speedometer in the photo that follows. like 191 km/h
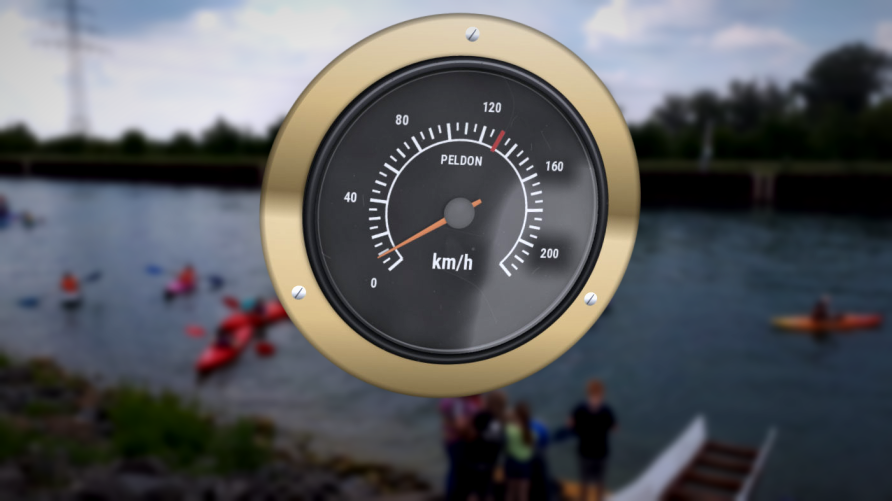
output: 10 km/h
